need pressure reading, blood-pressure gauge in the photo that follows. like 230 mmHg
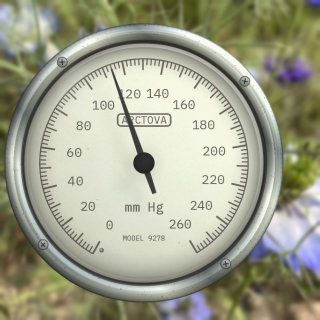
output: 114 mmHg
